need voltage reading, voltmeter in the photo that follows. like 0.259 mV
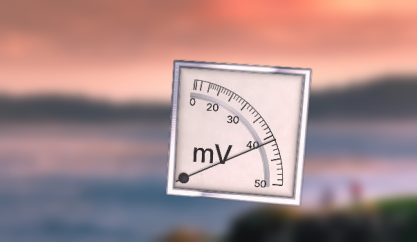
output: 41 mV
